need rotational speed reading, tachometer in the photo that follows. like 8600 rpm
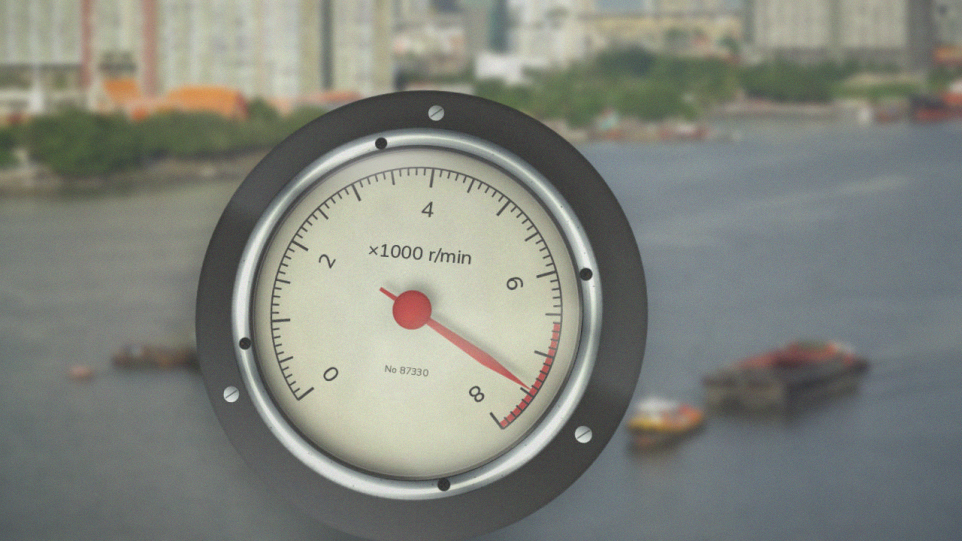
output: 7450 rpm
